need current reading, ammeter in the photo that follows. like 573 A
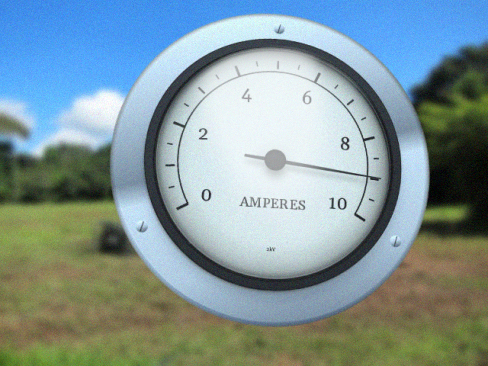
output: 9 A
